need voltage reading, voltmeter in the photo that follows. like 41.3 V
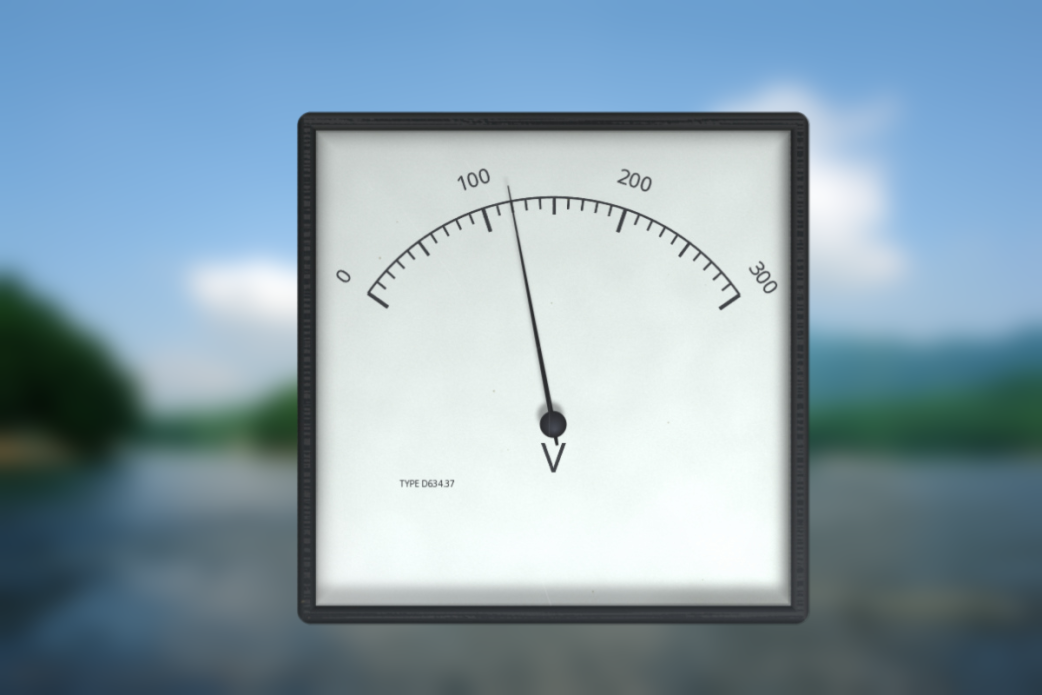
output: 120 V
